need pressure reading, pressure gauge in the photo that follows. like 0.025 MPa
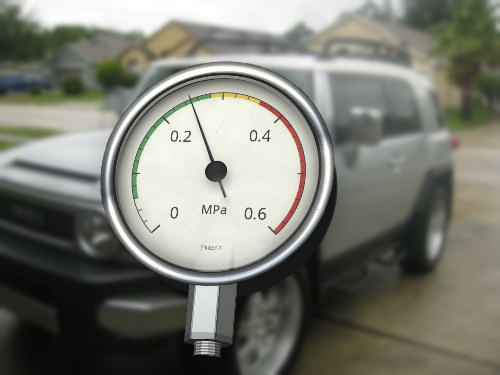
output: 0.25 MPa
